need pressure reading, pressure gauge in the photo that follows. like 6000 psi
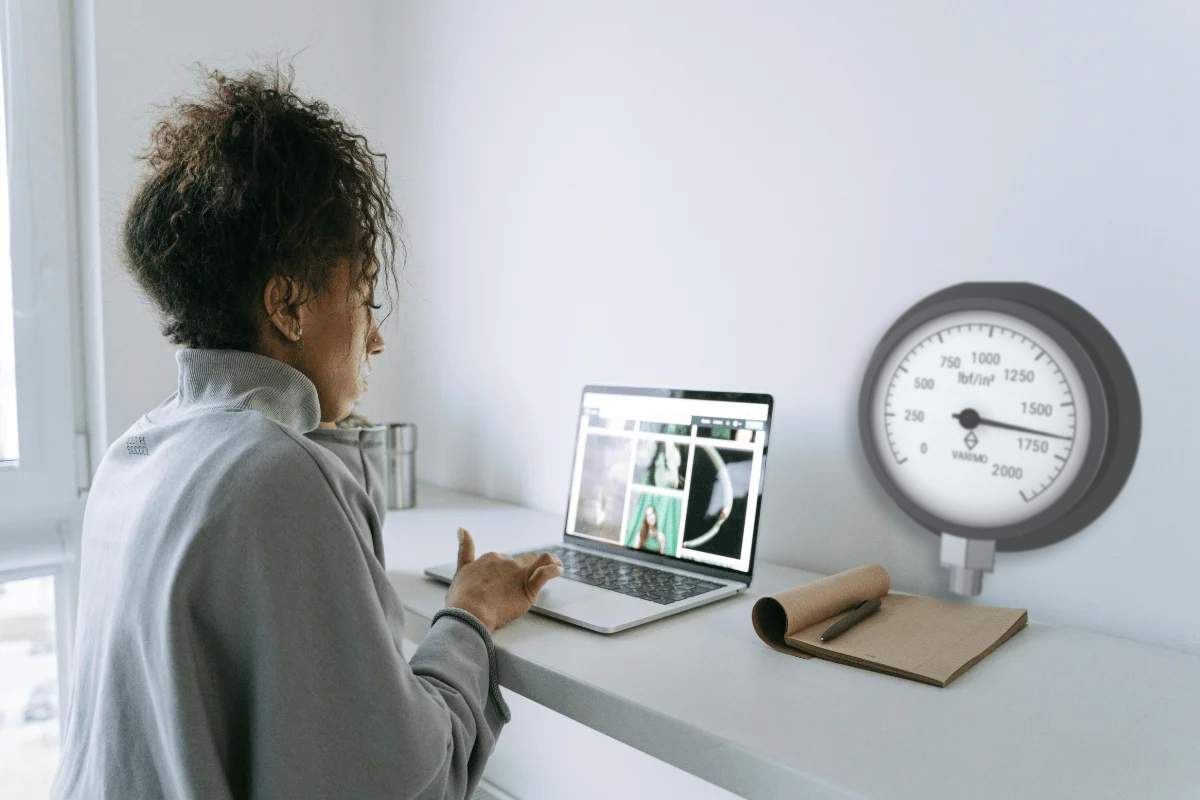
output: 1650 psi
